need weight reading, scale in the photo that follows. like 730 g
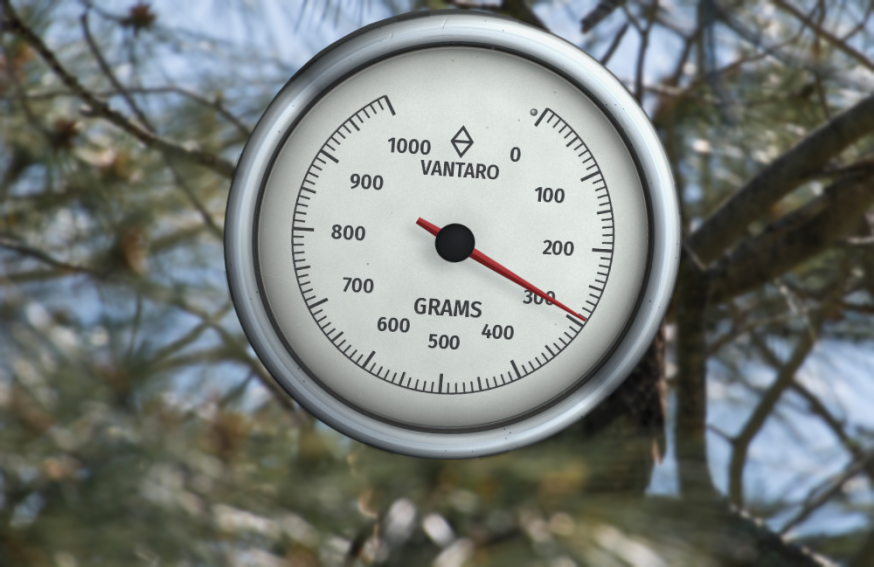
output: 290 g
